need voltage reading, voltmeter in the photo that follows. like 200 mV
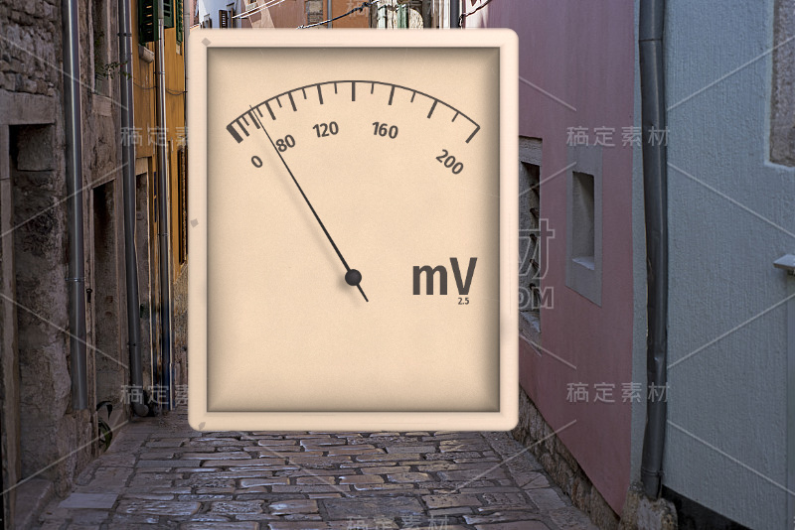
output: 65 mV
